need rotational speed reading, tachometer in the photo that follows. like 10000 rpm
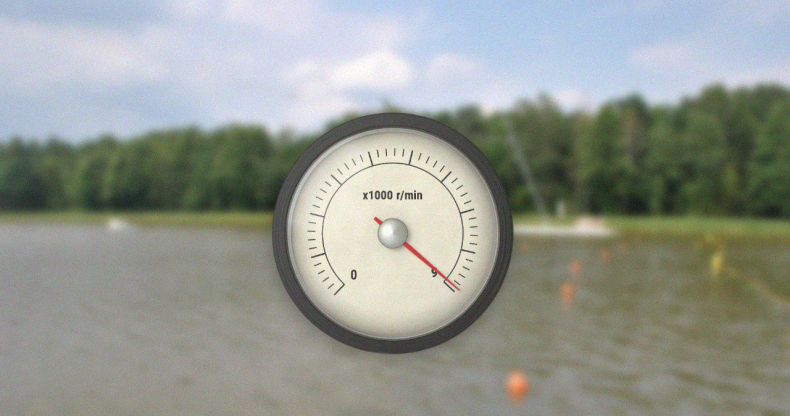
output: 8900 rpm
